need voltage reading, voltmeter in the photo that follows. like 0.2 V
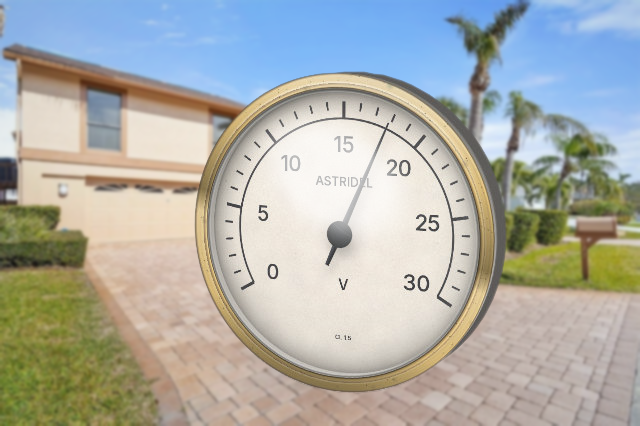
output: 18 V
